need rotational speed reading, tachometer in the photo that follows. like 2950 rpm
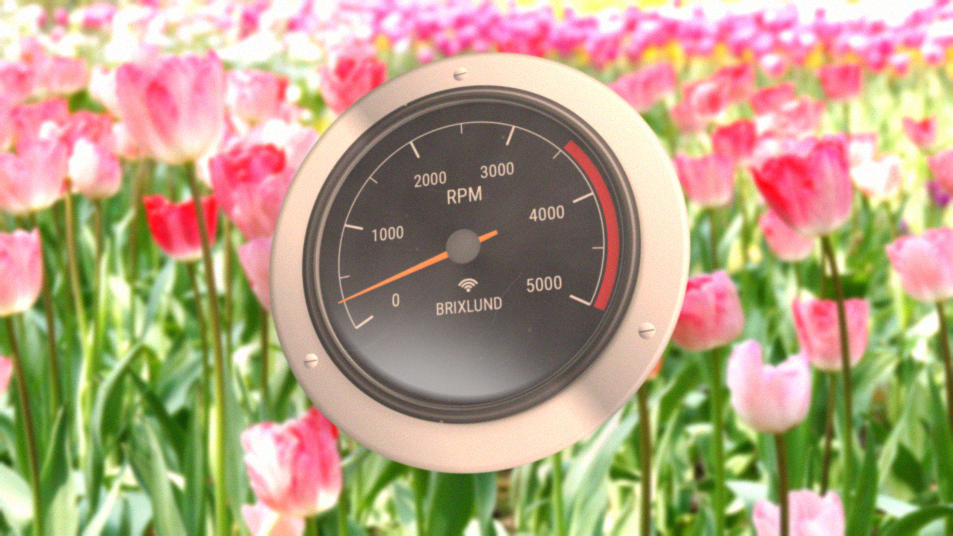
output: 250 rpm
